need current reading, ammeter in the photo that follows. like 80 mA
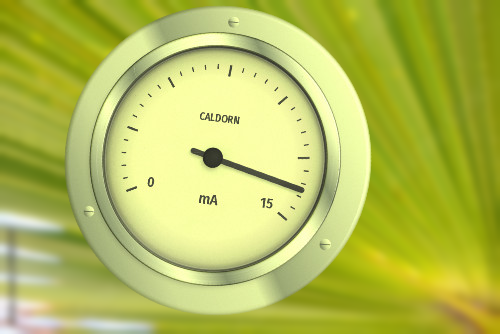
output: 13.75 mA
